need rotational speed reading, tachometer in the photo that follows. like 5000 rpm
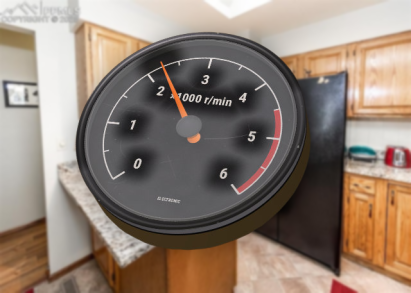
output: 2250 rpm
